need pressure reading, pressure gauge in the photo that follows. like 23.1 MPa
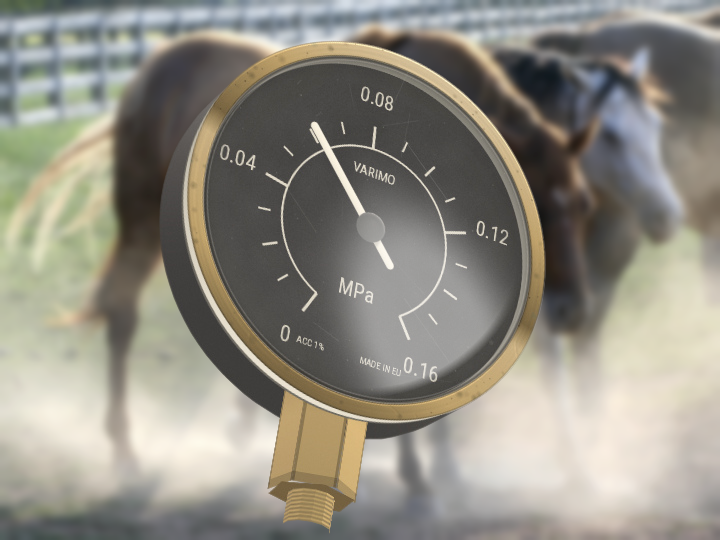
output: 0.06 MPa
